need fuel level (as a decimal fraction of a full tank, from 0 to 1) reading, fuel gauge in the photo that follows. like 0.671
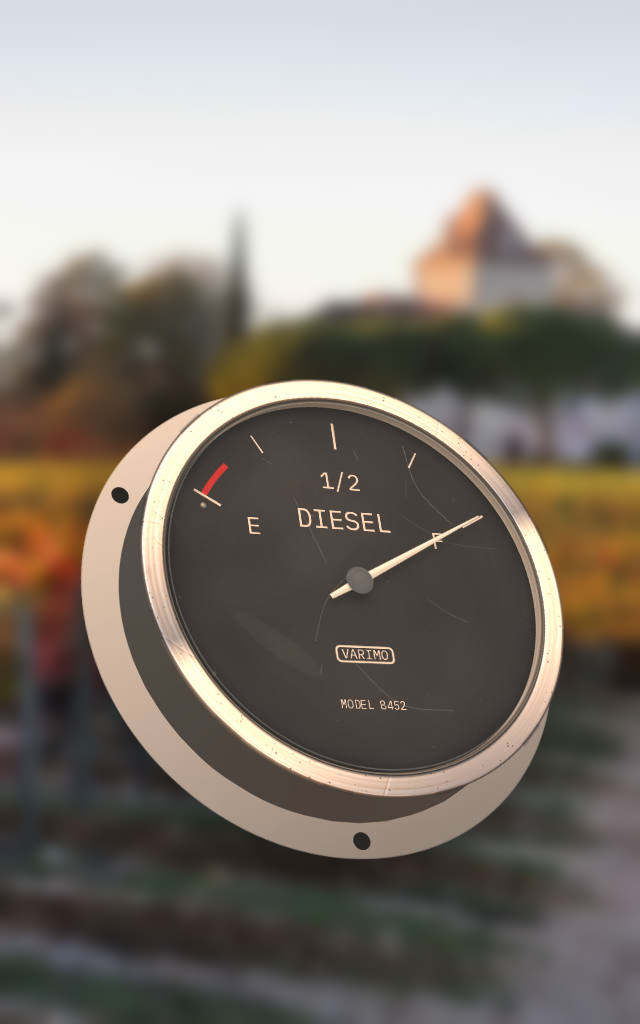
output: 1
